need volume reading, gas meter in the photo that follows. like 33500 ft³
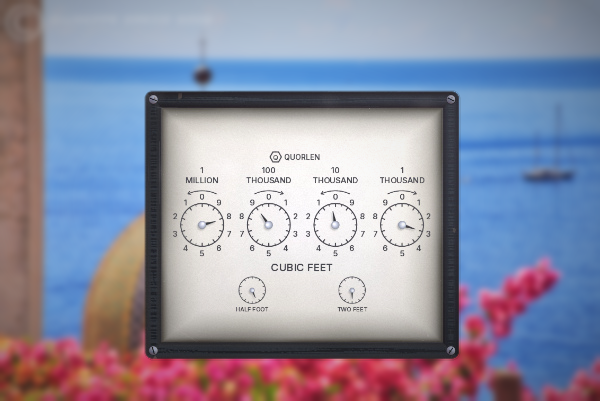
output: 790300 ft³
